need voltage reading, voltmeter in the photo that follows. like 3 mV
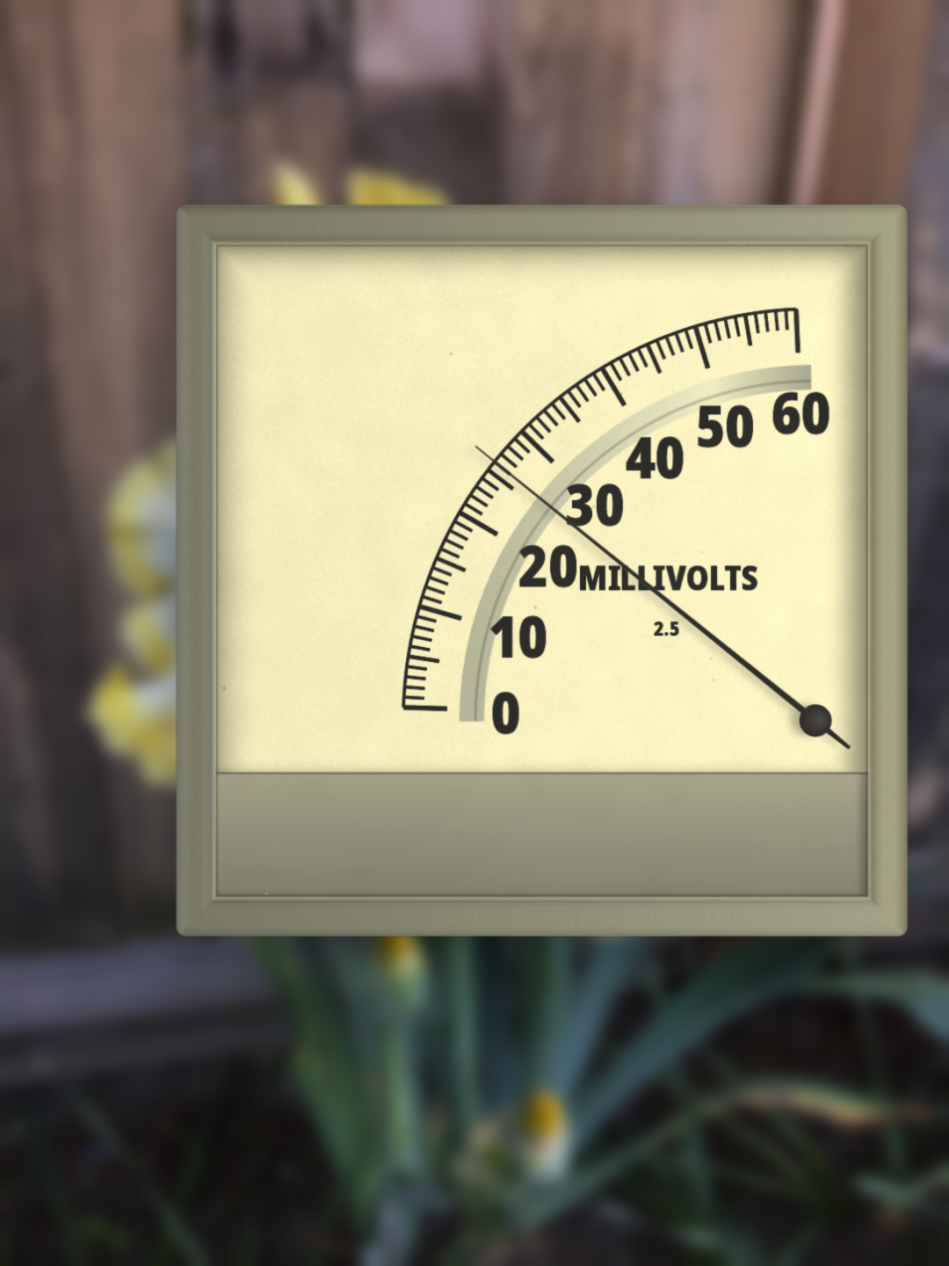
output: 26 mV
